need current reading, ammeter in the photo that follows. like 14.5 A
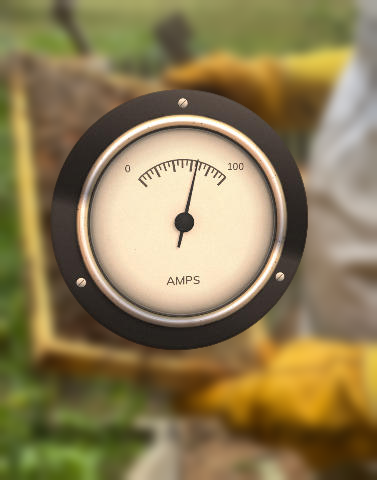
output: 65 A
